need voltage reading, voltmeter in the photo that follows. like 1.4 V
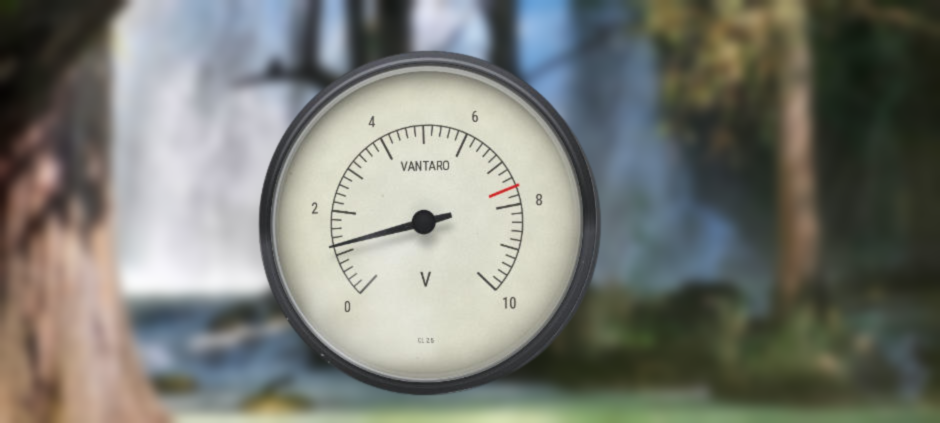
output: 1.2 V
